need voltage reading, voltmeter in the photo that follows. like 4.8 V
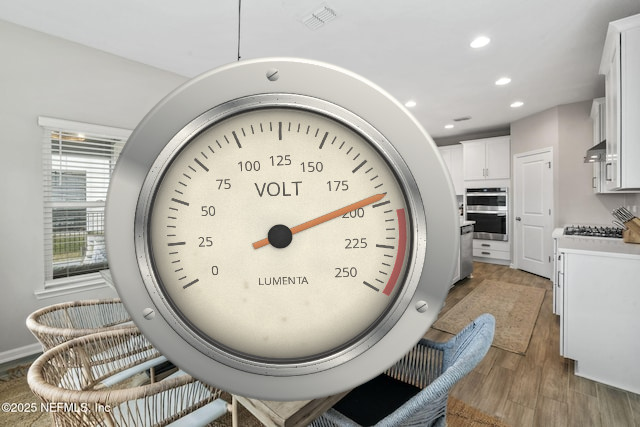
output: 195 V
